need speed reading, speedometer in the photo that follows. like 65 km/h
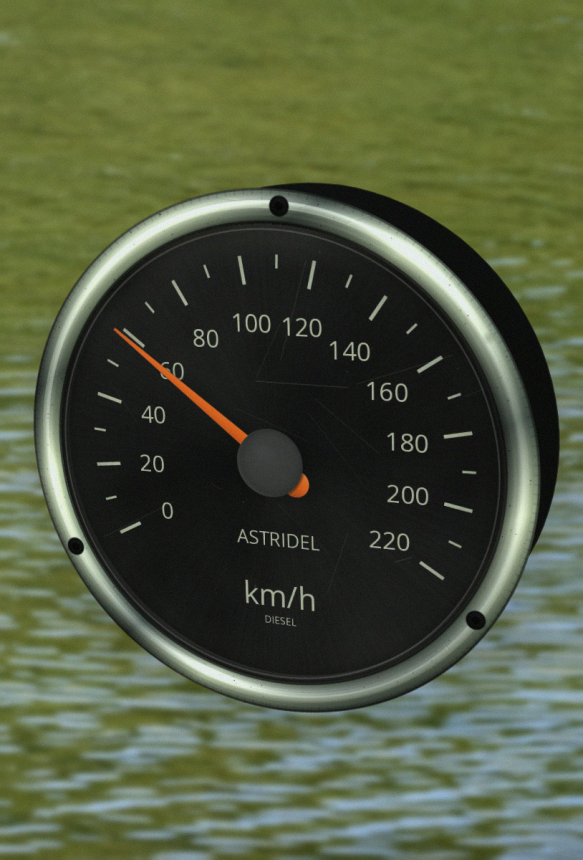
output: 60 km/h
